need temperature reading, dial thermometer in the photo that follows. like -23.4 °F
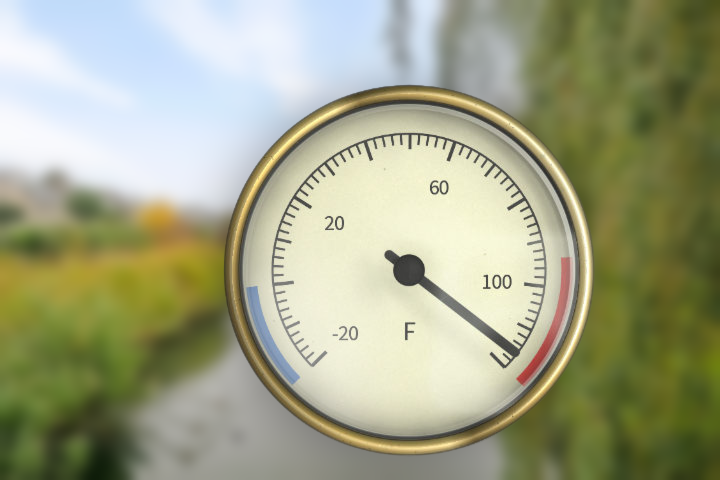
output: 116 °F
